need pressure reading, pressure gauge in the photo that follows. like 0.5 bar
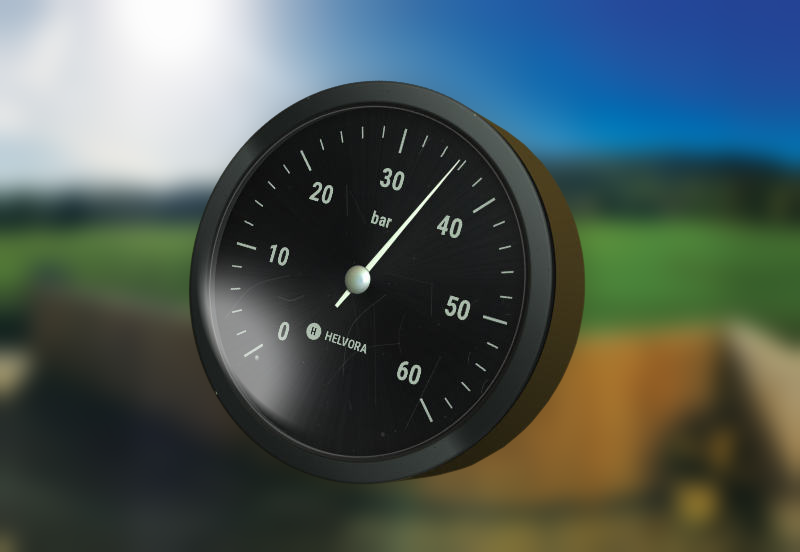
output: 36 bar
